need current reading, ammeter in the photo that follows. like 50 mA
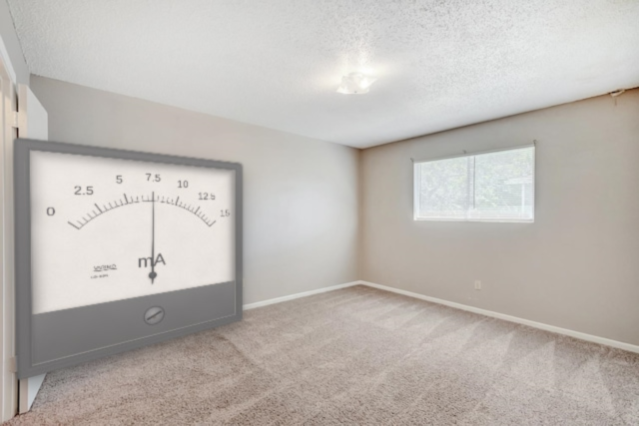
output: 7.5 mA
